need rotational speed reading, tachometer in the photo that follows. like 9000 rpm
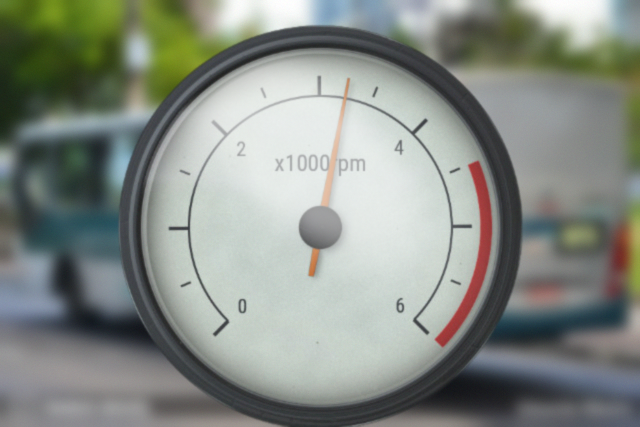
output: 3250 rpm
